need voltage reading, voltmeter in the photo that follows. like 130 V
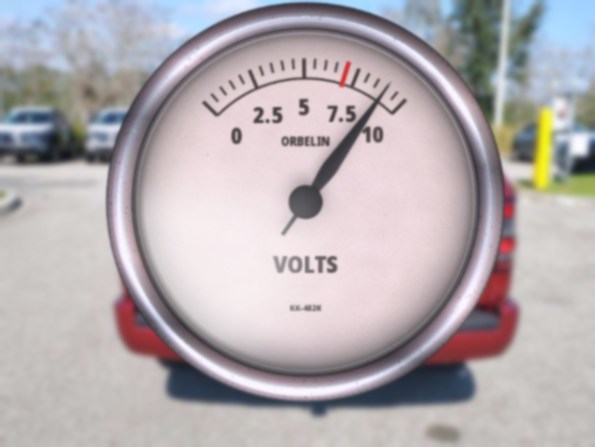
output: 9 V
